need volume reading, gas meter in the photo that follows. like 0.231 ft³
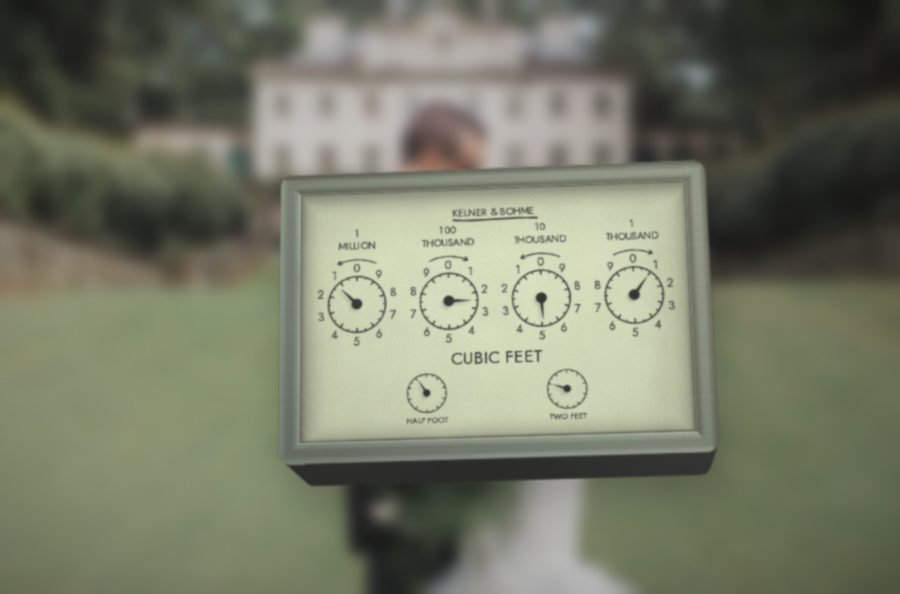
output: 125100 ft³
